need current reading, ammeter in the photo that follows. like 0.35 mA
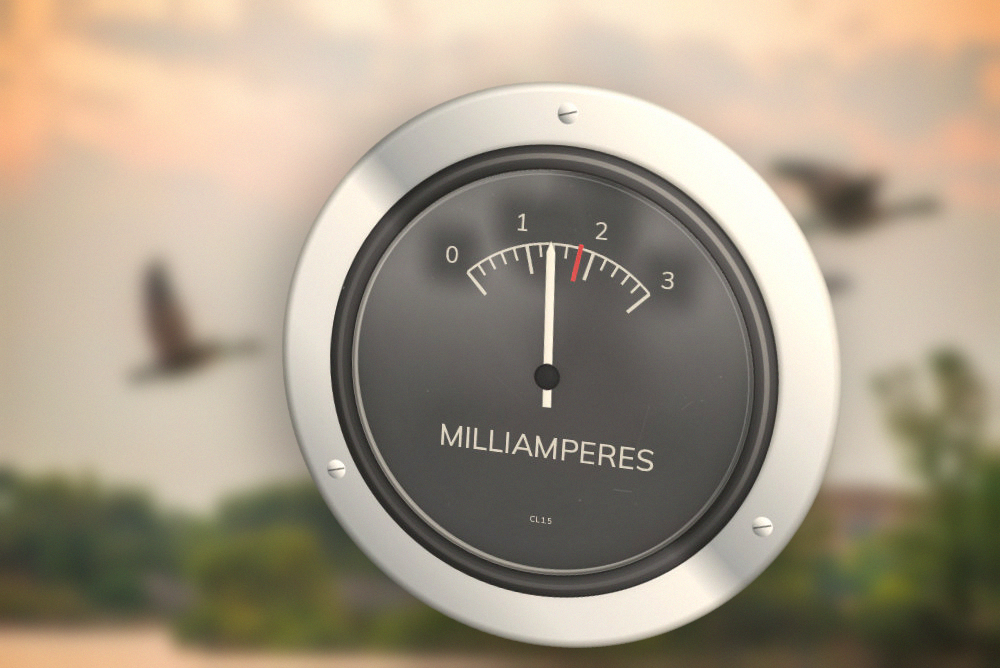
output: 1.4 mA
